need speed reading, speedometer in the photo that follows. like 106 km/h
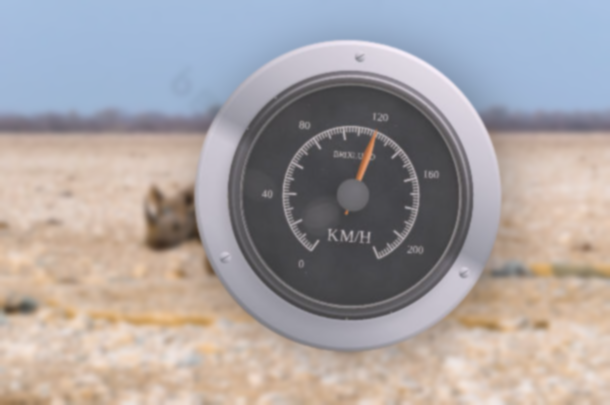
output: 120 km/h
